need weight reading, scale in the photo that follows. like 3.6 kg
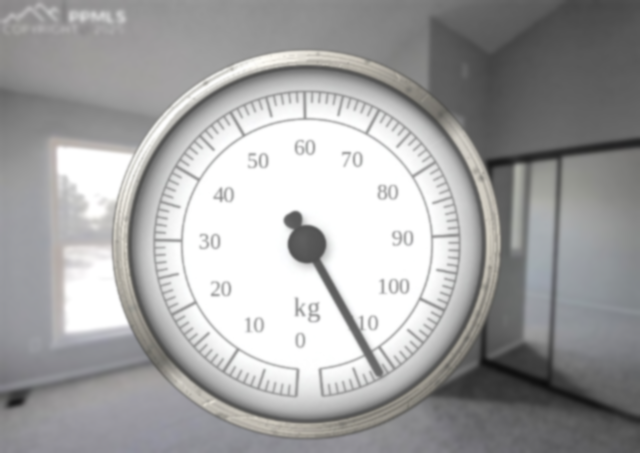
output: 112 kg
